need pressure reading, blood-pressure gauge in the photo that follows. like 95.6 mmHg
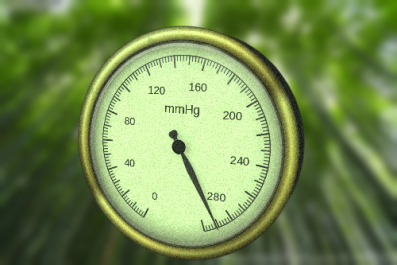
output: 290 mmHg
